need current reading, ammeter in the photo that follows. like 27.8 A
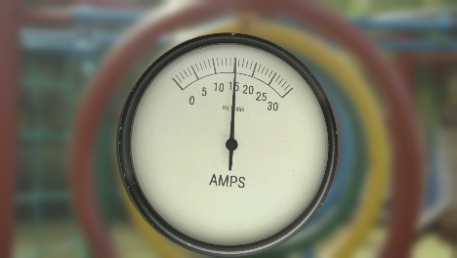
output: 15 A
